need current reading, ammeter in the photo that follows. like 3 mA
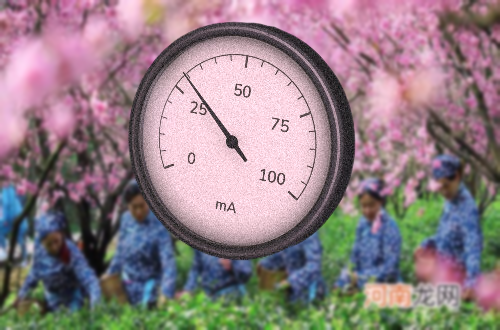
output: 30 mA
